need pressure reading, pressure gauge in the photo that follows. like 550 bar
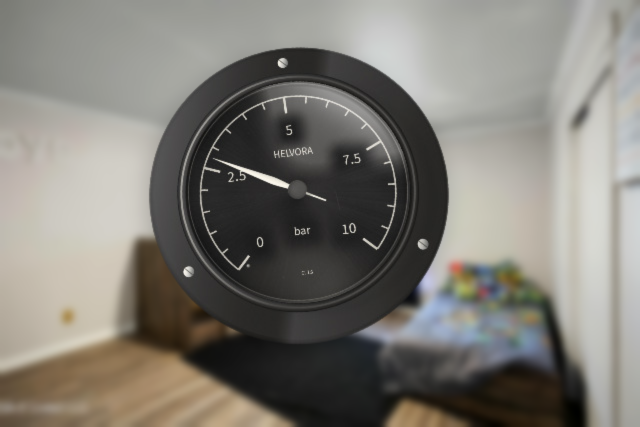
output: 2.75 bar
